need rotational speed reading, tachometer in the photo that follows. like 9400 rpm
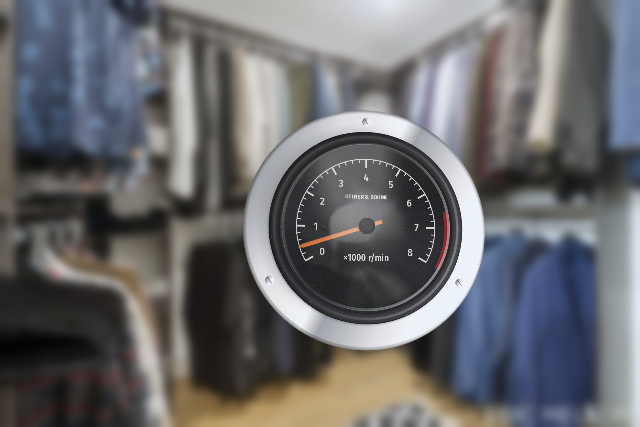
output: 400 rpm
